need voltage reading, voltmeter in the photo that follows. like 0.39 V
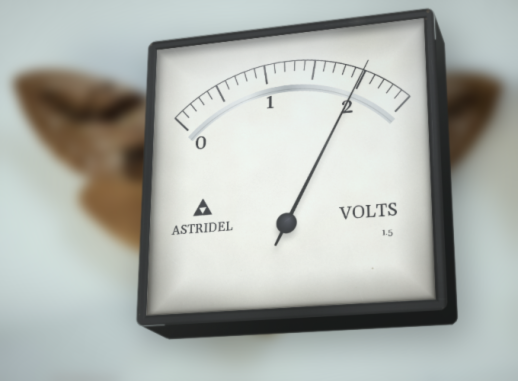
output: 2 V
